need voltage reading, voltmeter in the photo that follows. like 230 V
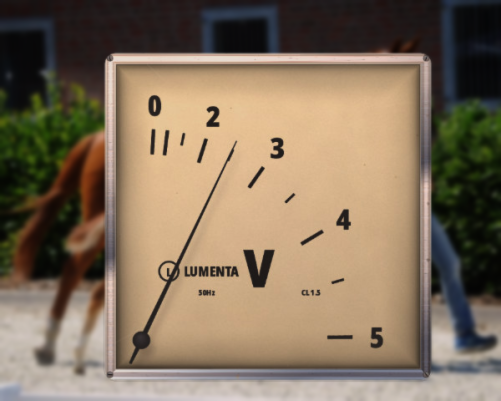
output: 2.5 V
